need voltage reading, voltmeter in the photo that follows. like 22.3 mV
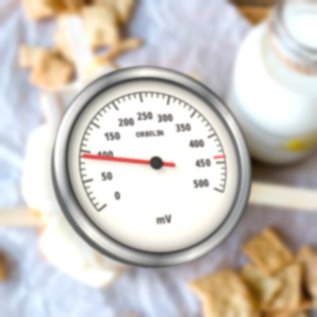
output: 90 mV
